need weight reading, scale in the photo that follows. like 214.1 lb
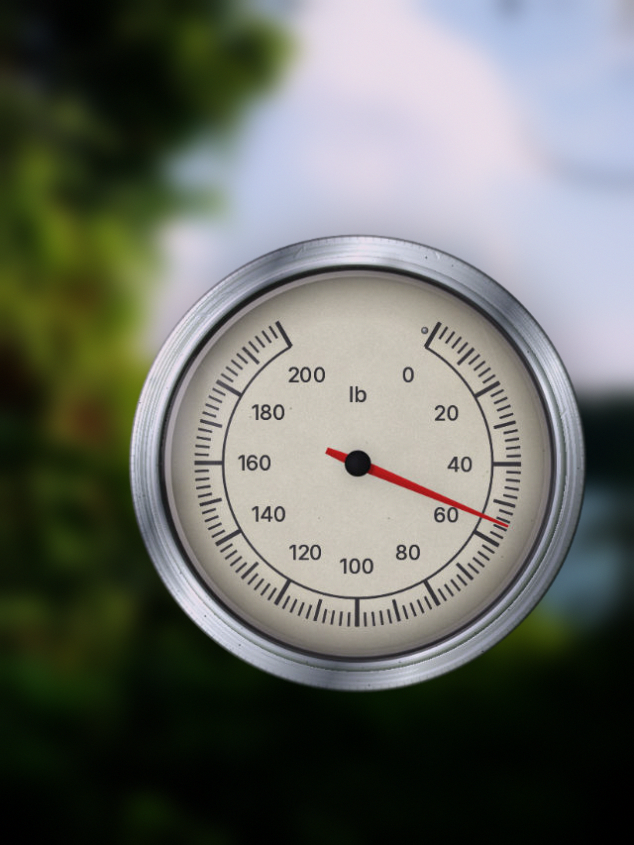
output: 55 lb
